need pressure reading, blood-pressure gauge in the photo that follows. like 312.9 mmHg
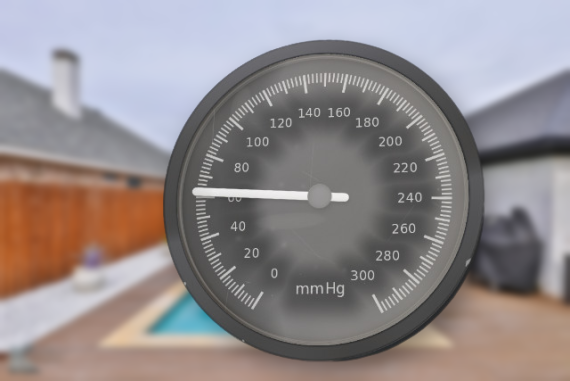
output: 62 mmHg
